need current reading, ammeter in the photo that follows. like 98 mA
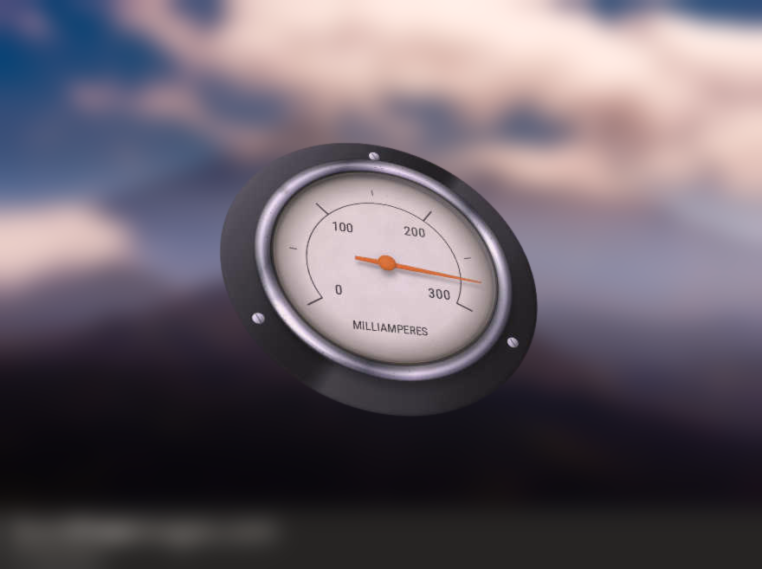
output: 275 mA
